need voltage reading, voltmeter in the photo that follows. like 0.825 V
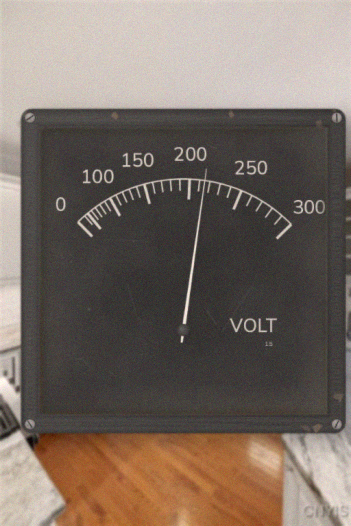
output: 215 V
